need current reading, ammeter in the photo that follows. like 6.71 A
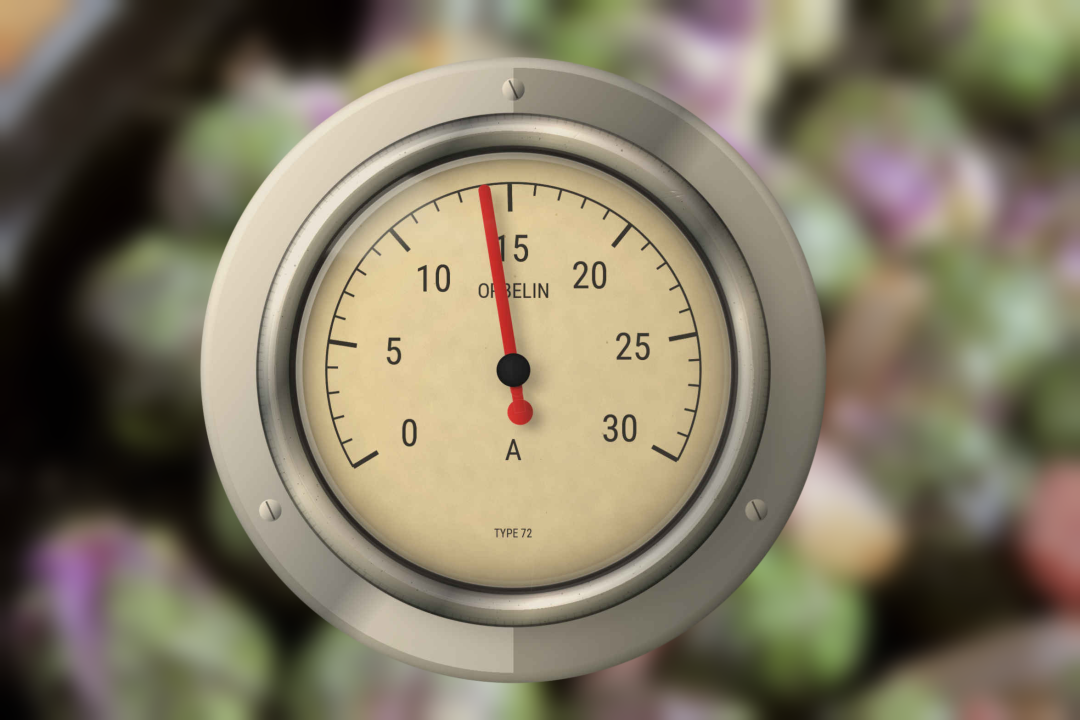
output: 14 A
